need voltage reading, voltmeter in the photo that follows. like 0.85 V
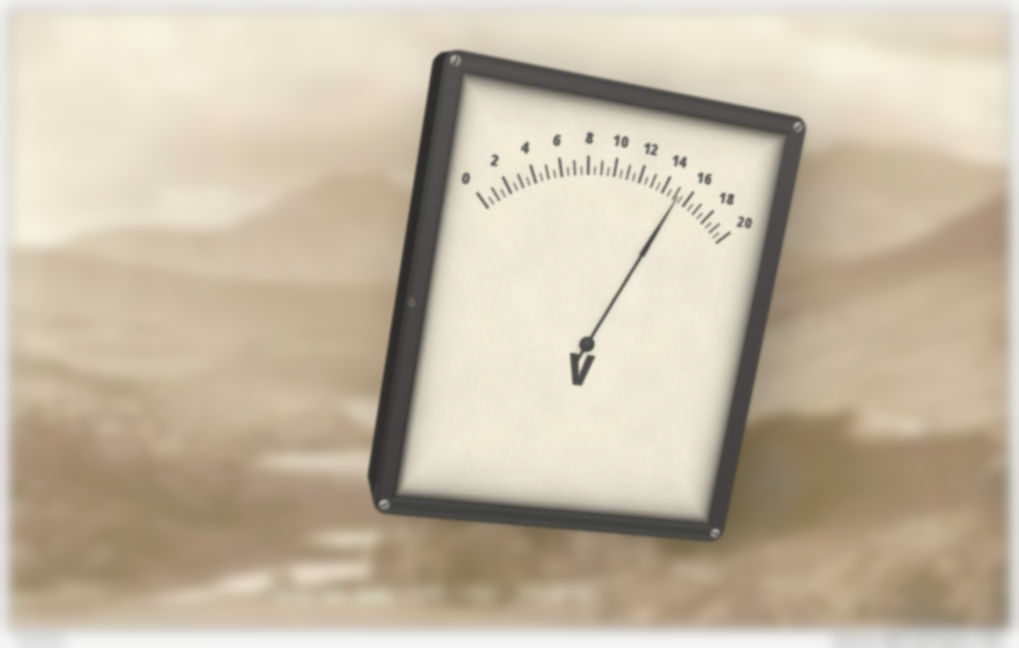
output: 15 V
